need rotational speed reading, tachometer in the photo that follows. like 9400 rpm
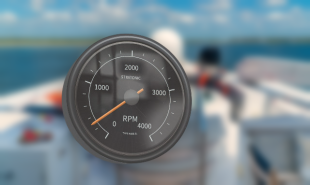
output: 300 rpm
